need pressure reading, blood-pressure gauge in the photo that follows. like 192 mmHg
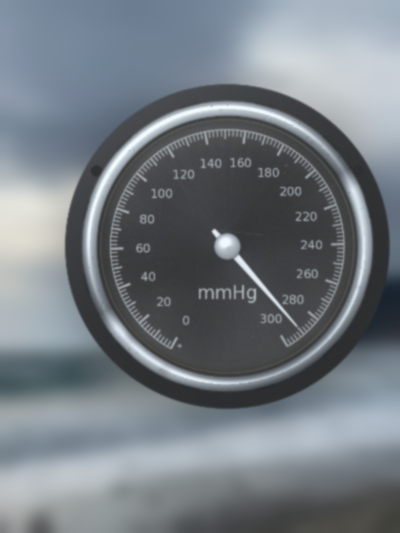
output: 290 mmHg
